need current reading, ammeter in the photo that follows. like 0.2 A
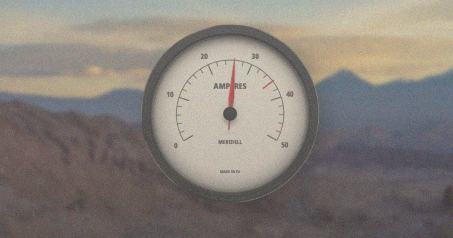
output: 26 A
